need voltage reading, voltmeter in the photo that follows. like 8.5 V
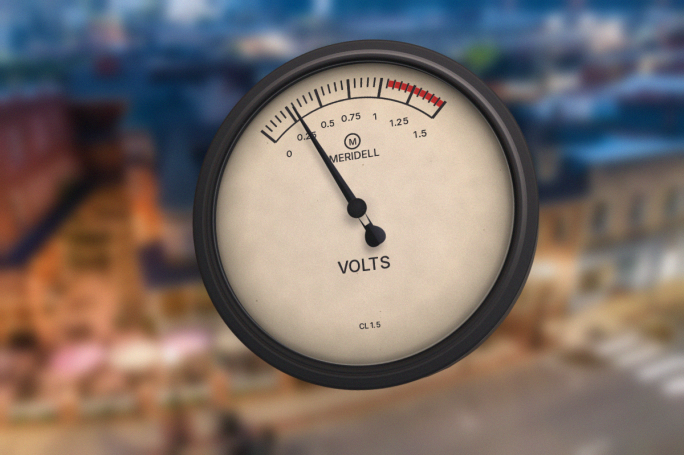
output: 0.3 V
